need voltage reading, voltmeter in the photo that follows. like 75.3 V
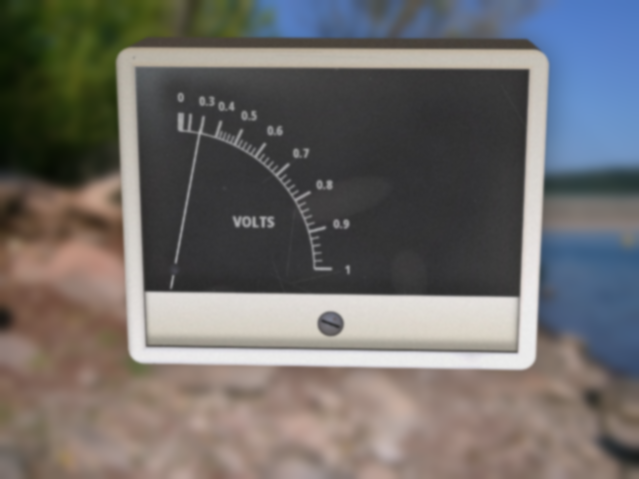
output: 0.3 V
